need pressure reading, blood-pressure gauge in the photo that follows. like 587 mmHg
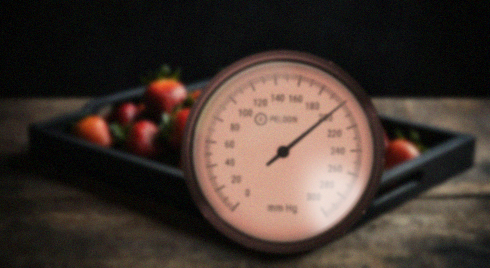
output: 200 mmHg
